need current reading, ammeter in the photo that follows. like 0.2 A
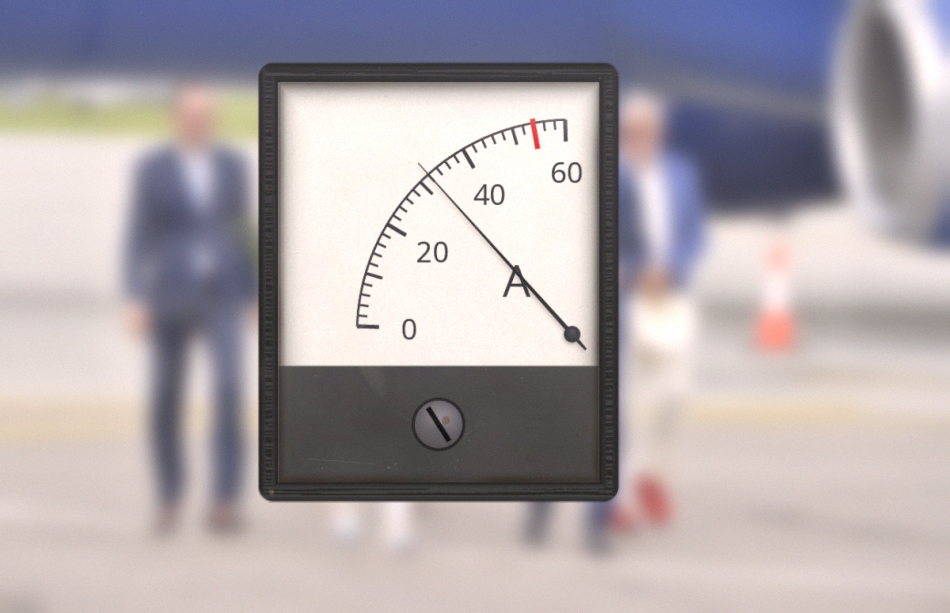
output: 32 A
